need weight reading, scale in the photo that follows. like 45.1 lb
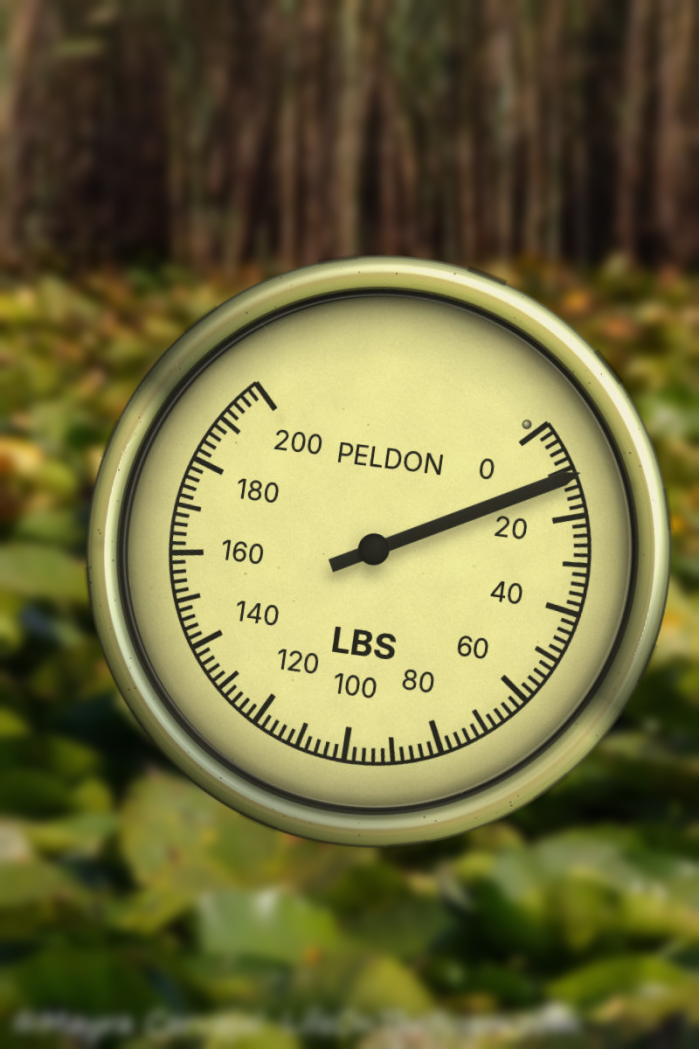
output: 12 lb
